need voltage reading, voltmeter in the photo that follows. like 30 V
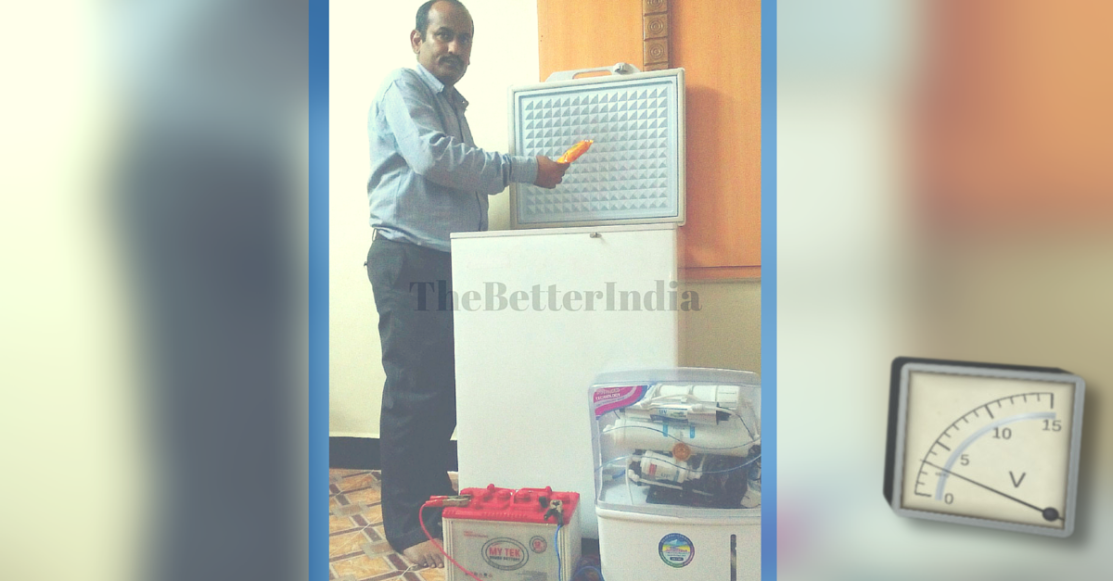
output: 3 V
